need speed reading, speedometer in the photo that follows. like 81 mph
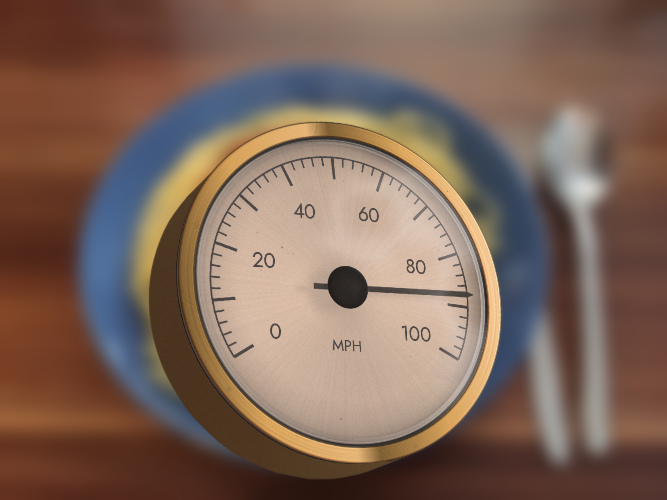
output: 88 mph
